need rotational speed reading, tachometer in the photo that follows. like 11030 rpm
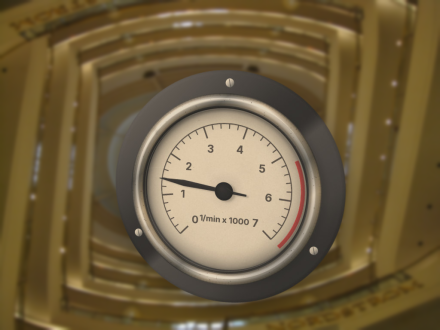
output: 1400 rpm
